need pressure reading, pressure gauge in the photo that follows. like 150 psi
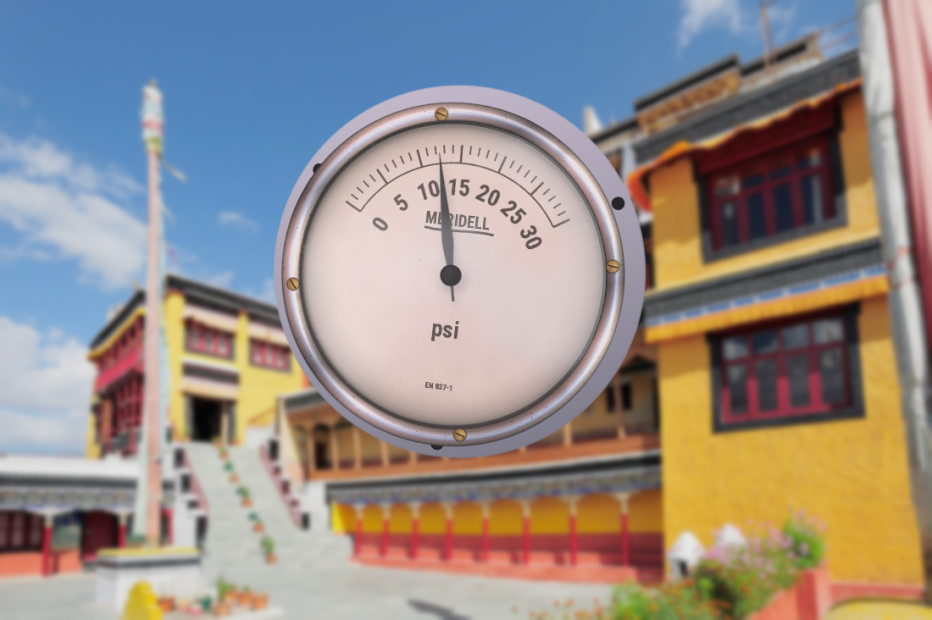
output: 12.5 psi
